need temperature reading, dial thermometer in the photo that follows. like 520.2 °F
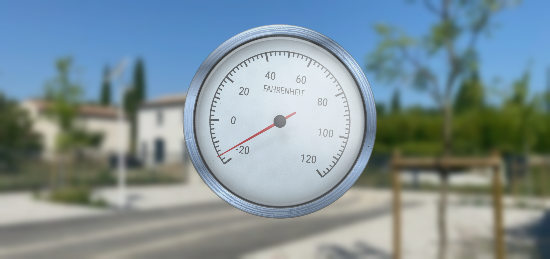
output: -16 °F
